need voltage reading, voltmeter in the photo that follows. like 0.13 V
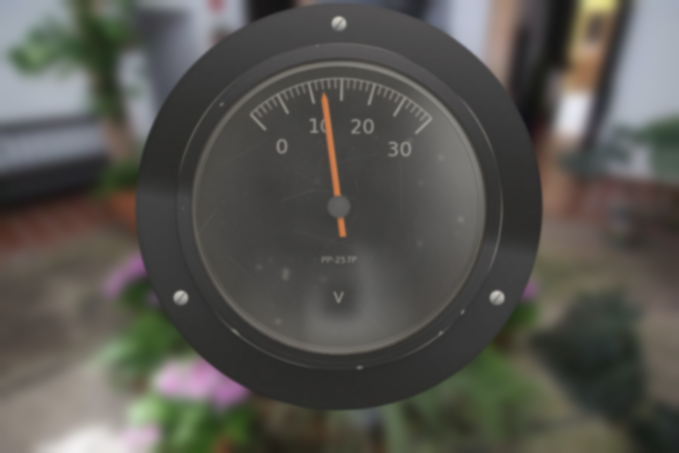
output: 12 V
